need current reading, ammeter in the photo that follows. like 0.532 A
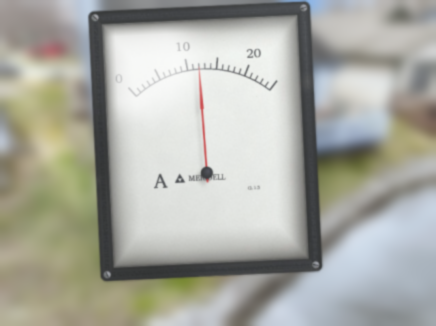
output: 12 A
